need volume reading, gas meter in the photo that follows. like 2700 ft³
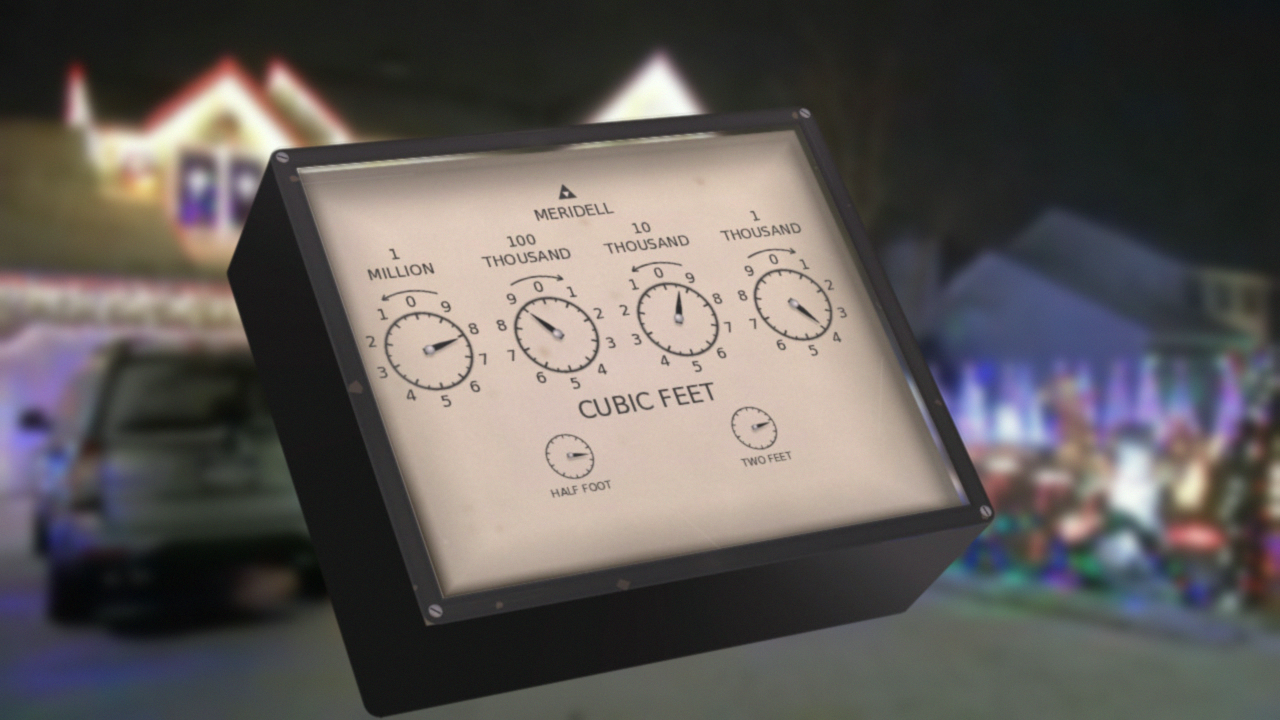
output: 789400 ft³
